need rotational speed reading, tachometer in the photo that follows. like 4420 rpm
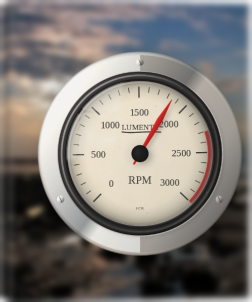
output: 1850 rpm
